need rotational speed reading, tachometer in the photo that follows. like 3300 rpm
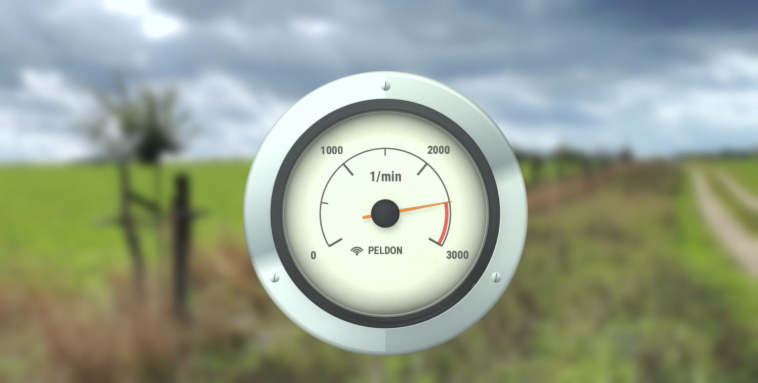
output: 2500 rpm
